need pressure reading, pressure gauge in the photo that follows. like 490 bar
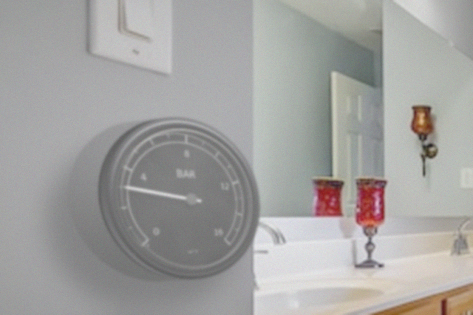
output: 3 bar
